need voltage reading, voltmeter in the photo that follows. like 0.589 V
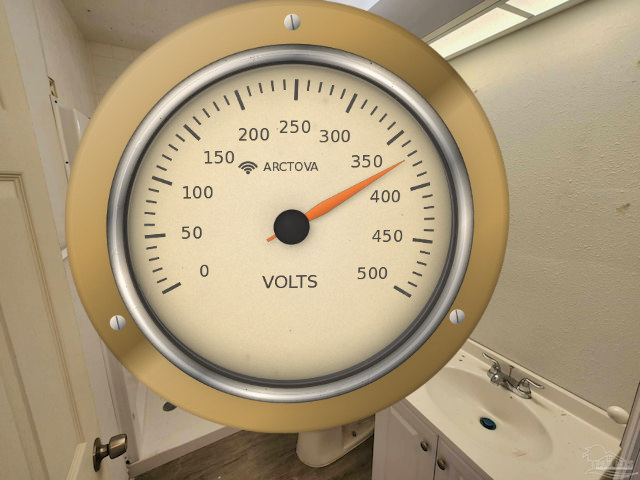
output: 370 V
